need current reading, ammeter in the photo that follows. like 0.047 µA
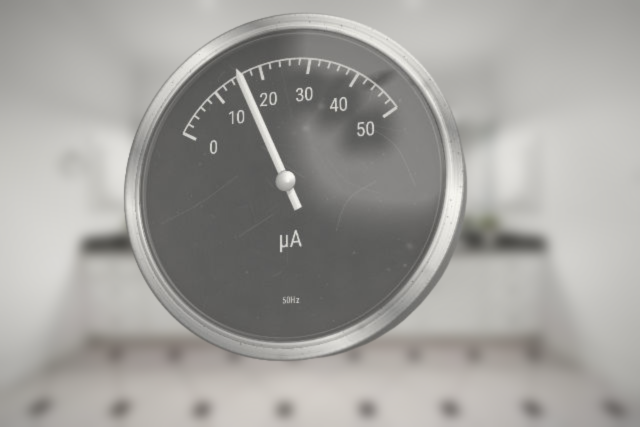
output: 16 µA
